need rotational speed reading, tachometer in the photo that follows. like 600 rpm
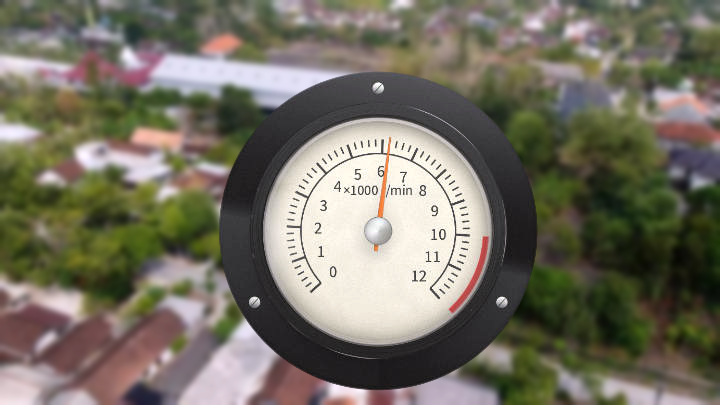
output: 6200 rpm
